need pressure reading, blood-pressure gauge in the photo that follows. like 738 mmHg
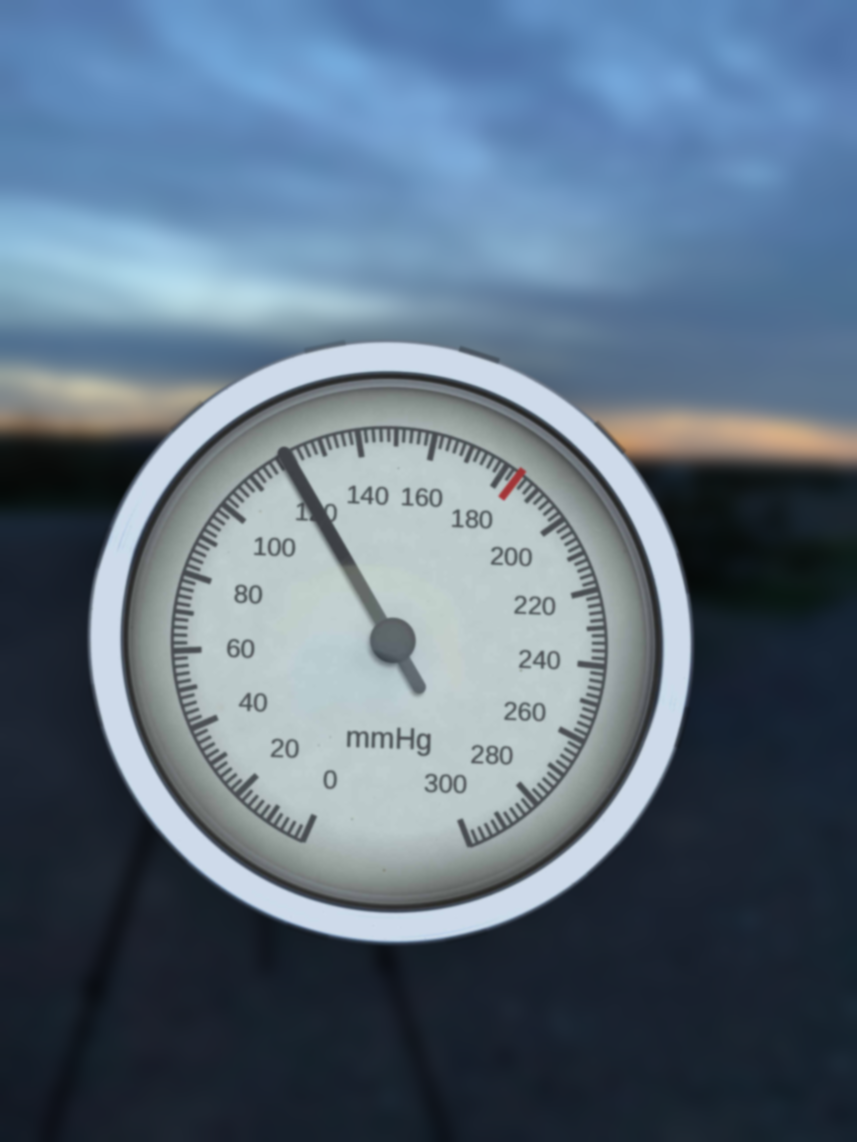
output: 120 mmHg
